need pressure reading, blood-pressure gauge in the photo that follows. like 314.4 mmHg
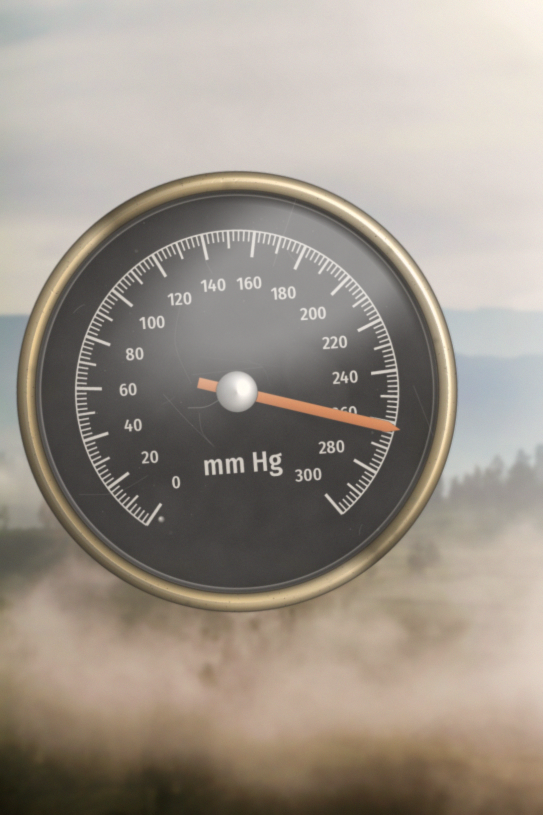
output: 262 mmHg
